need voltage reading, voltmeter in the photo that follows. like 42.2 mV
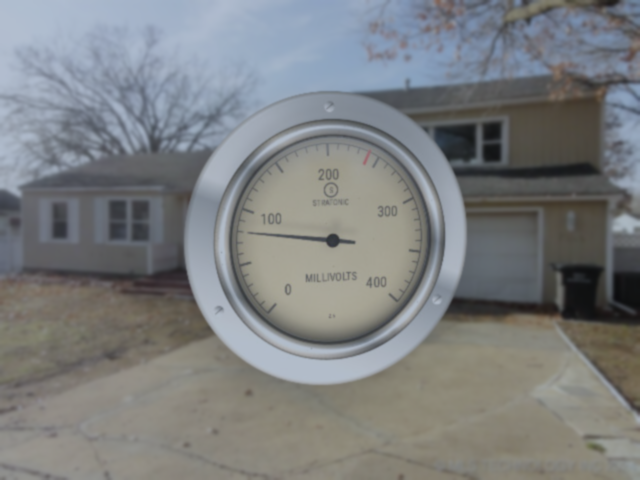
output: 80 mV
